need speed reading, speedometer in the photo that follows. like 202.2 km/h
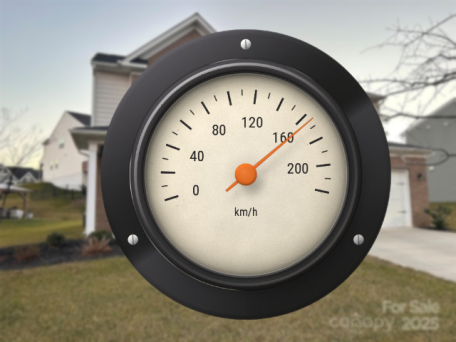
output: 165 km/h
